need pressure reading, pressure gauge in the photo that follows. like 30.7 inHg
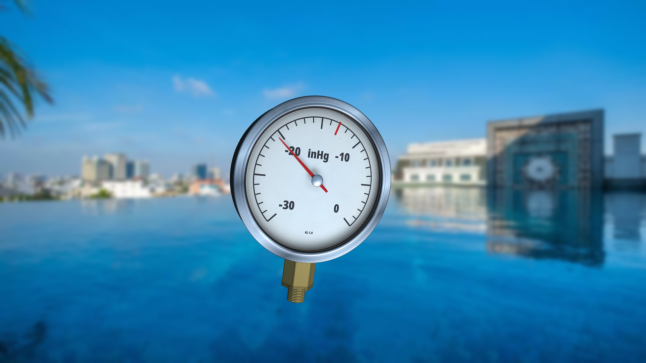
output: -20.5 inHg
